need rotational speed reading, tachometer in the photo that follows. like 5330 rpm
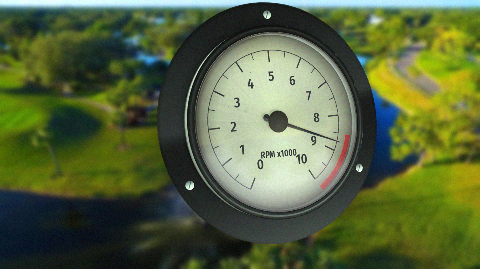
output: 8750 rpm
